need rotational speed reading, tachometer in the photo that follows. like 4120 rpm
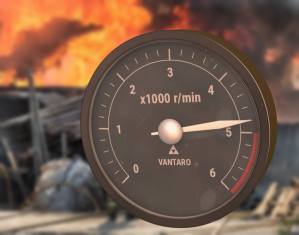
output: 4800 rpm
